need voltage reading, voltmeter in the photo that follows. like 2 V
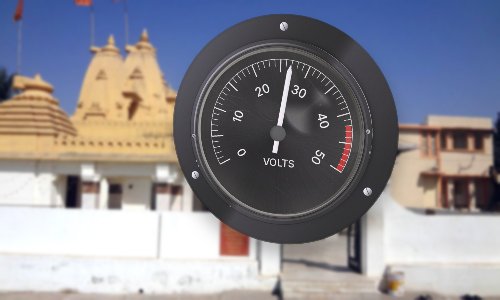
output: 27 V
